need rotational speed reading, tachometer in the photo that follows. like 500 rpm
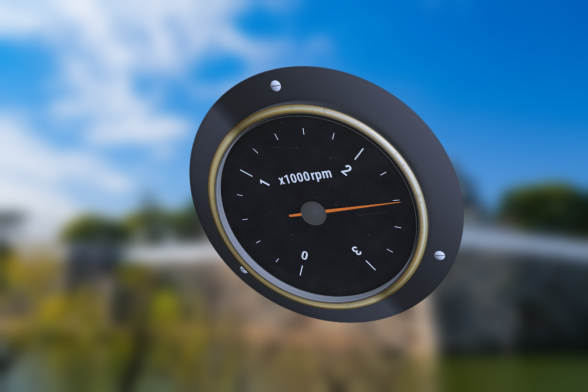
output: 2400 rpm
